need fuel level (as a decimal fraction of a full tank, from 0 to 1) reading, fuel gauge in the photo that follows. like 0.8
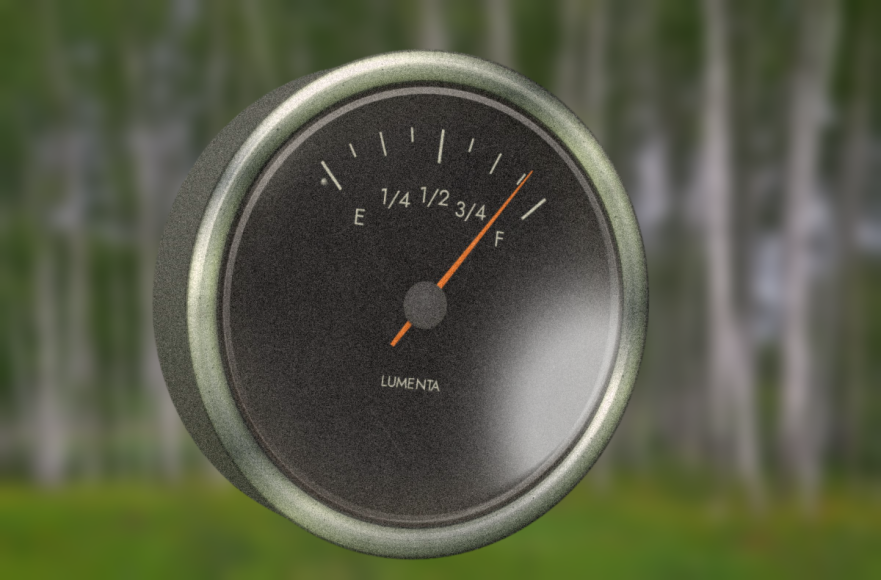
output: 0.875
